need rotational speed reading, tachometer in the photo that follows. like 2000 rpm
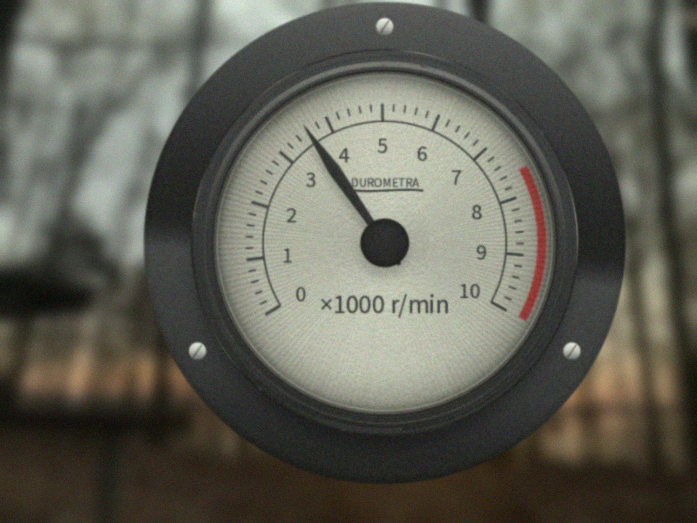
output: 3600 rpm
